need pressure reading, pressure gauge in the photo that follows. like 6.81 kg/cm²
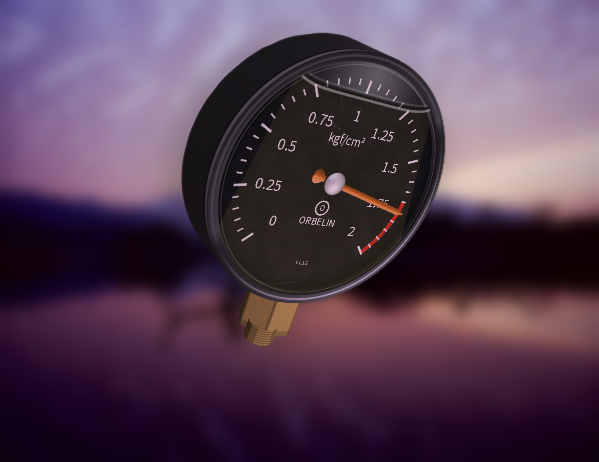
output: 1.75 kg/cm²
